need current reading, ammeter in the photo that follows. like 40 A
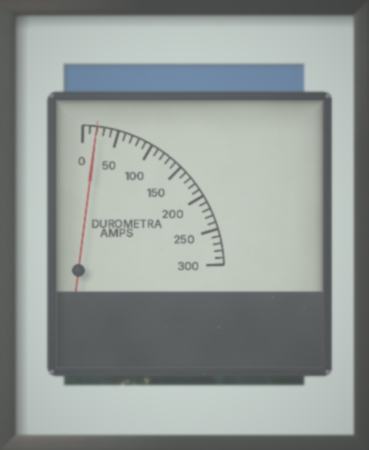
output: 20 A
